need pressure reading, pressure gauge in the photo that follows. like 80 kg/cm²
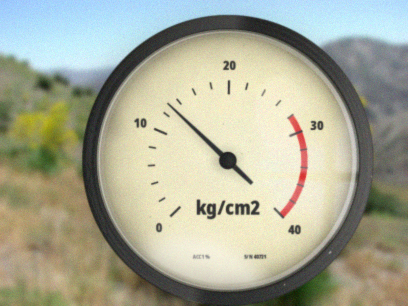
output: 13 kg/cm²
